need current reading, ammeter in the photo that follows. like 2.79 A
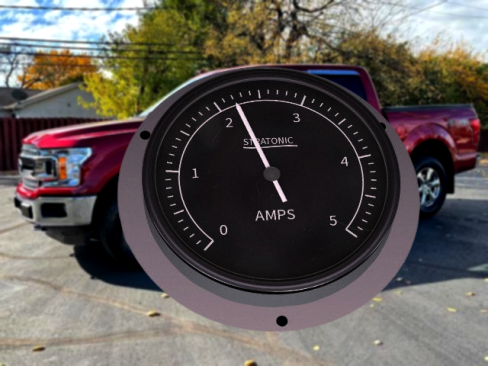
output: 2.2 A
